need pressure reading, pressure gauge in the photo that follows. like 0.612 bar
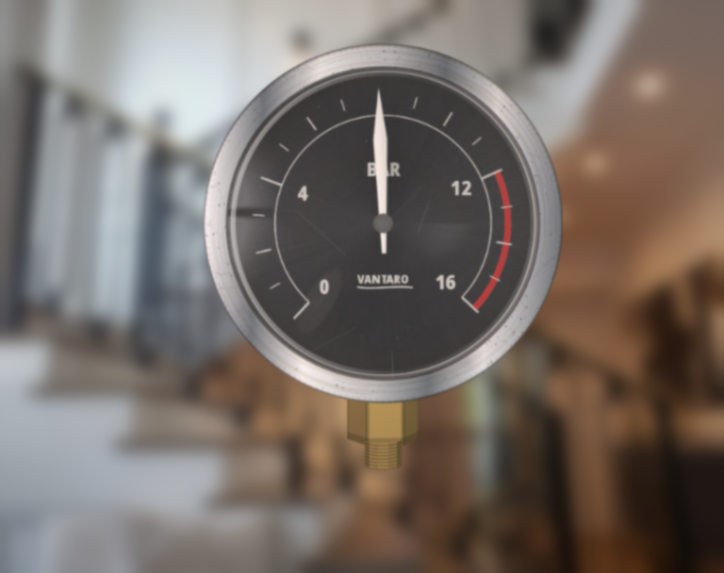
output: 8 bar
